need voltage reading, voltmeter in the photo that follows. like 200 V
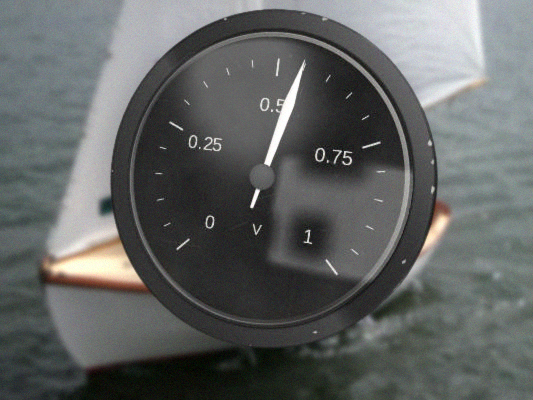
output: 0.55 V
